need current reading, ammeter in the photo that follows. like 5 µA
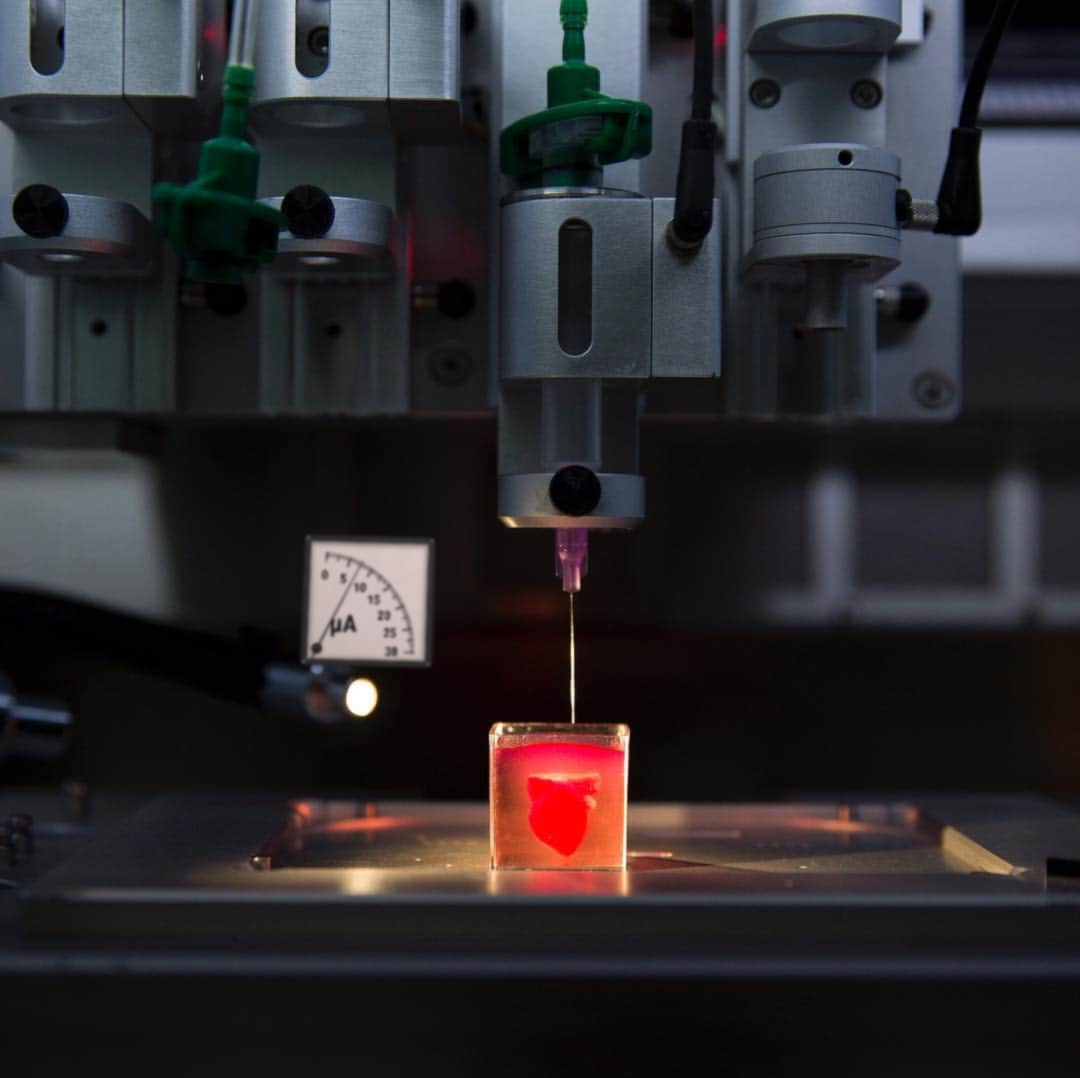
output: 7.5 µA
